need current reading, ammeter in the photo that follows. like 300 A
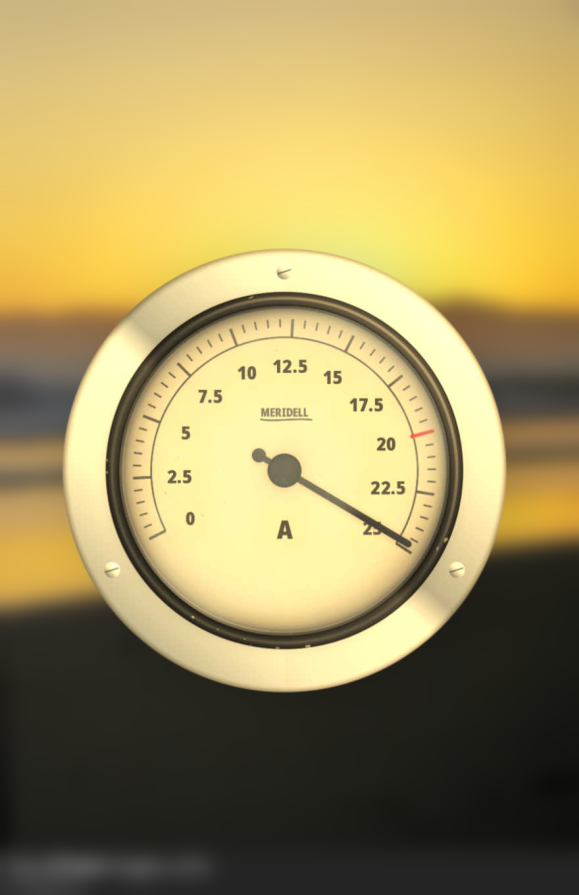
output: 24.75 A
